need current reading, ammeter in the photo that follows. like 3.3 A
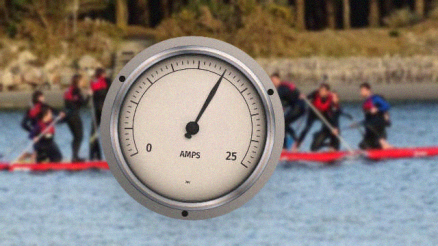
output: 15 A
